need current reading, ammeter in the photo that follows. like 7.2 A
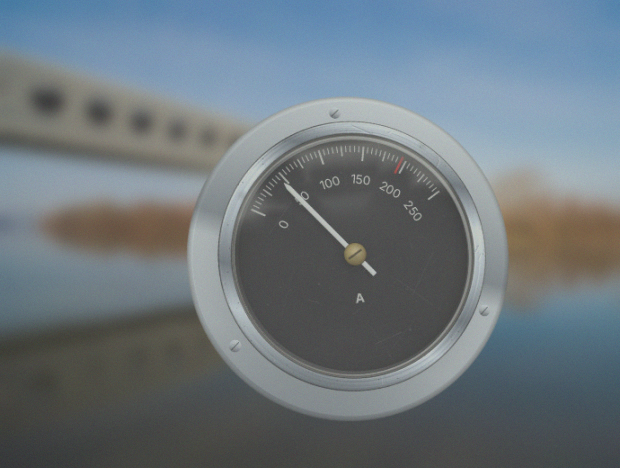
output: 45 A
